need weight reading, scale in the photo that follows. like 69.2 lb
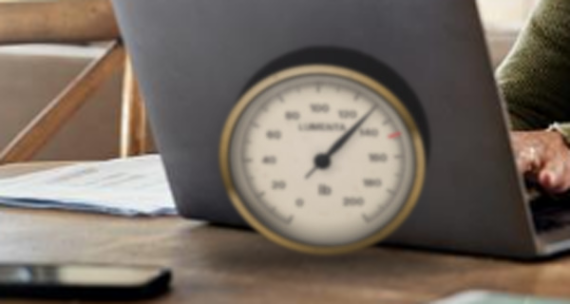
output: 130 lb
